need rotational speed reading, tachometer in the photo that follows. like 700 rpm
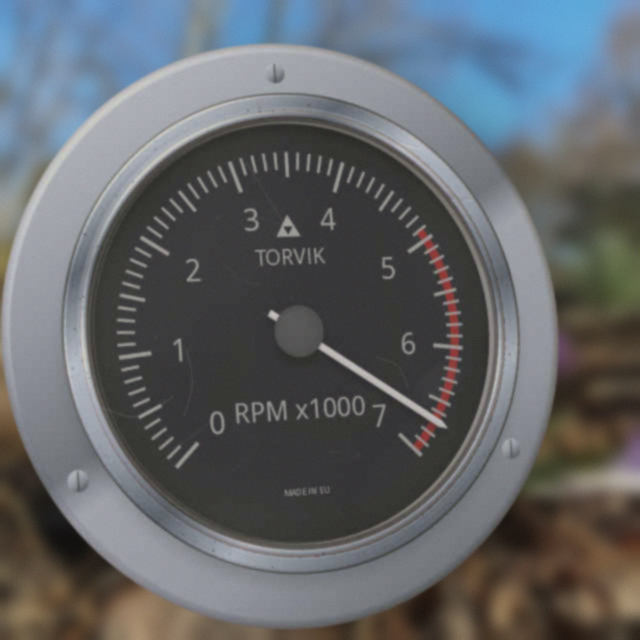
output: 6700 rpm
